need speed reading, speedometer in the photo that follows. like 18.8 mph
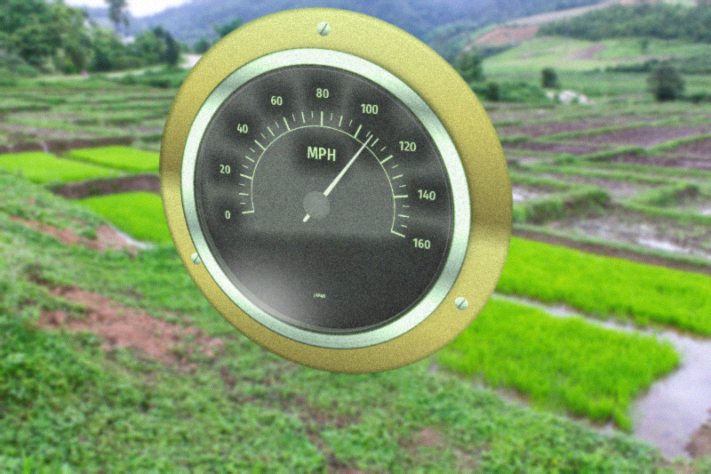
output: 107.5 mph
